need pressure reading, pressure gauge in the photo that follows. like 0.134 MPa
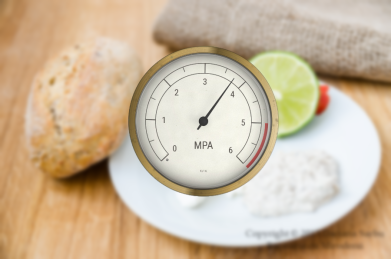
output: 3.75 MPa
